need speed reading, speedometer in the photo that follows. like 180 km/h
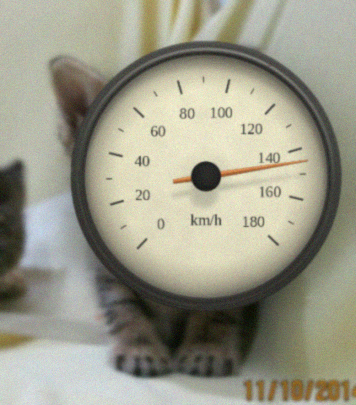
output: 145 km/h
